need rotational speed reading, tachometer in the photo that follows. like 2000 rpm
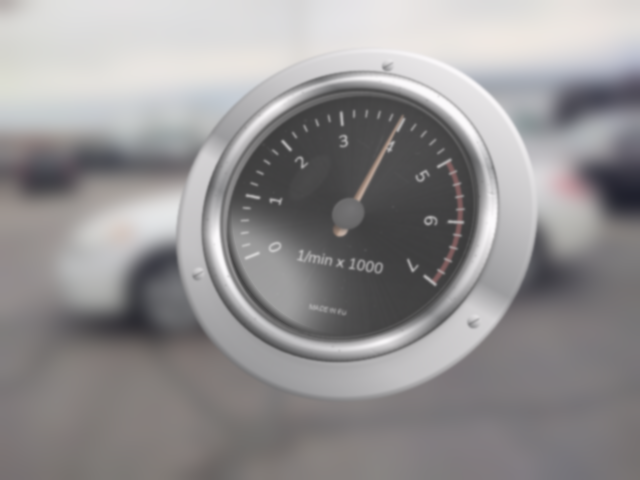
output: 4000 rpm
